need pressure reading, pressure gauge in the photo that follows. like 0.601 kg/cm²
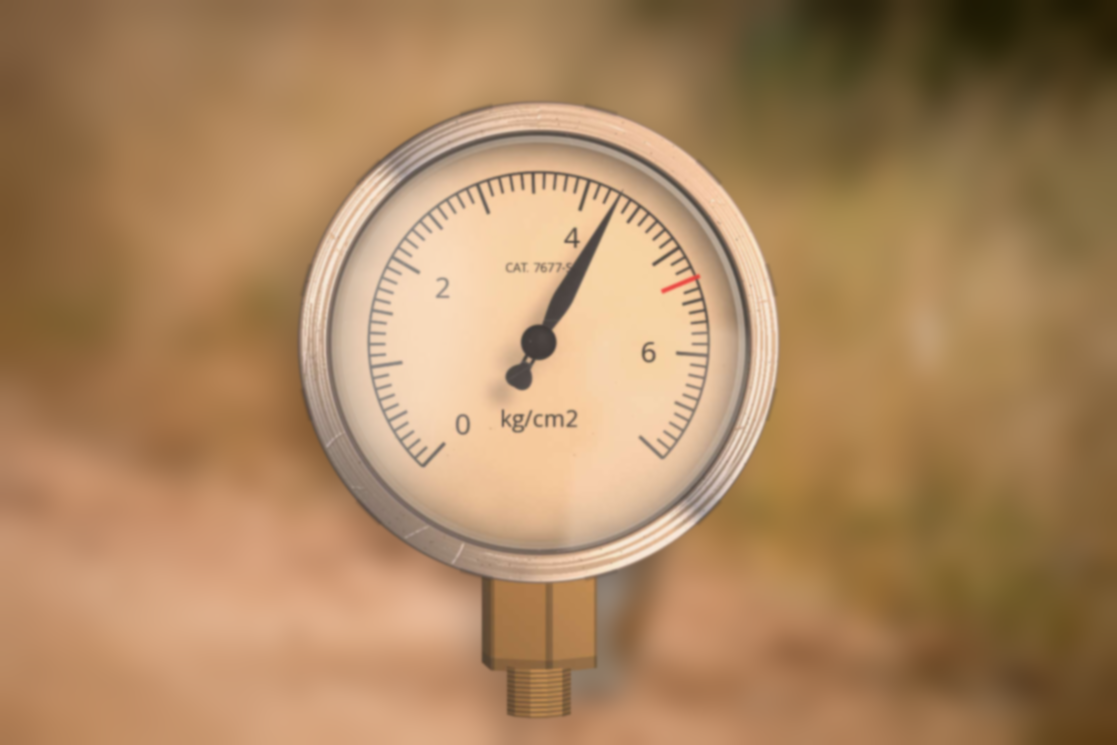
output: 4.3 kg/cm²
